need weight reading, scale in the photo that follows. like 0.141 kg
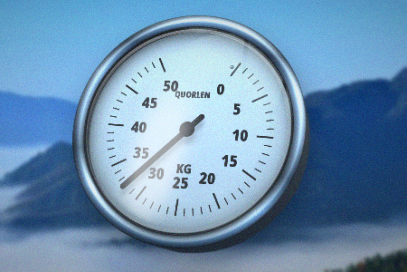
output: 32 kg
